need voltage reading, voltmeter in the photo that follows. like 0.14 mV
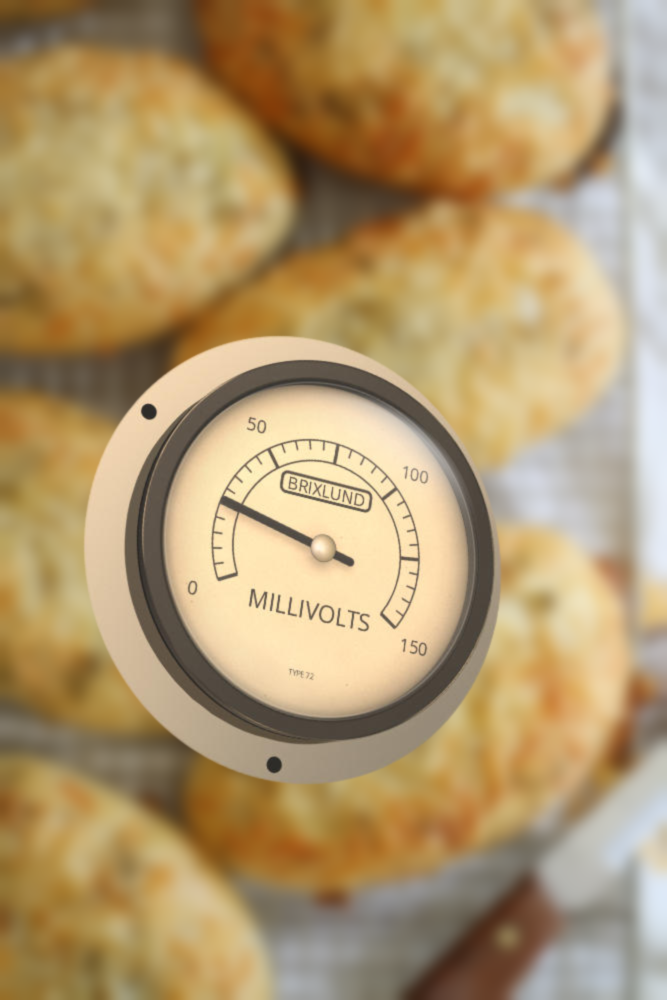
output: 25 mV
